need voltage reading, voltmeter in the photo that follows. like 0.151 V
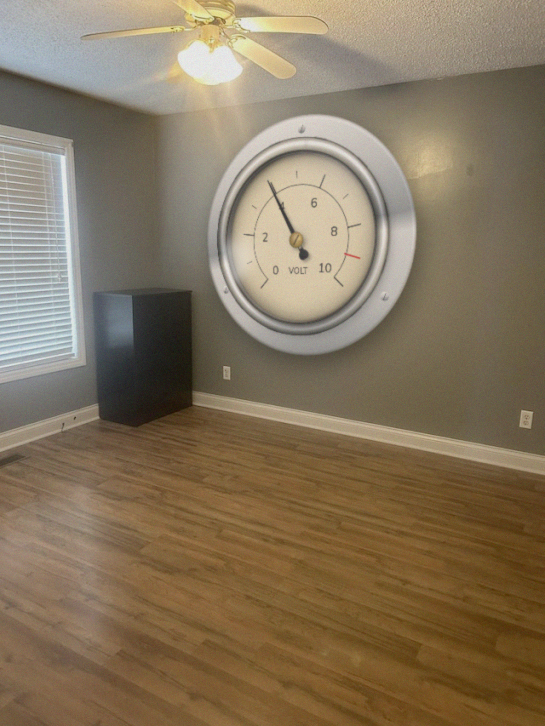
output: 4 V
